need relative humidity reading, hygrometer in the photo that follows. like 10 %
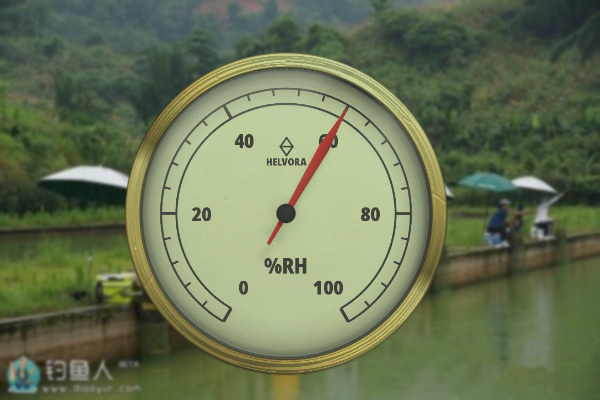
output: 60 %
